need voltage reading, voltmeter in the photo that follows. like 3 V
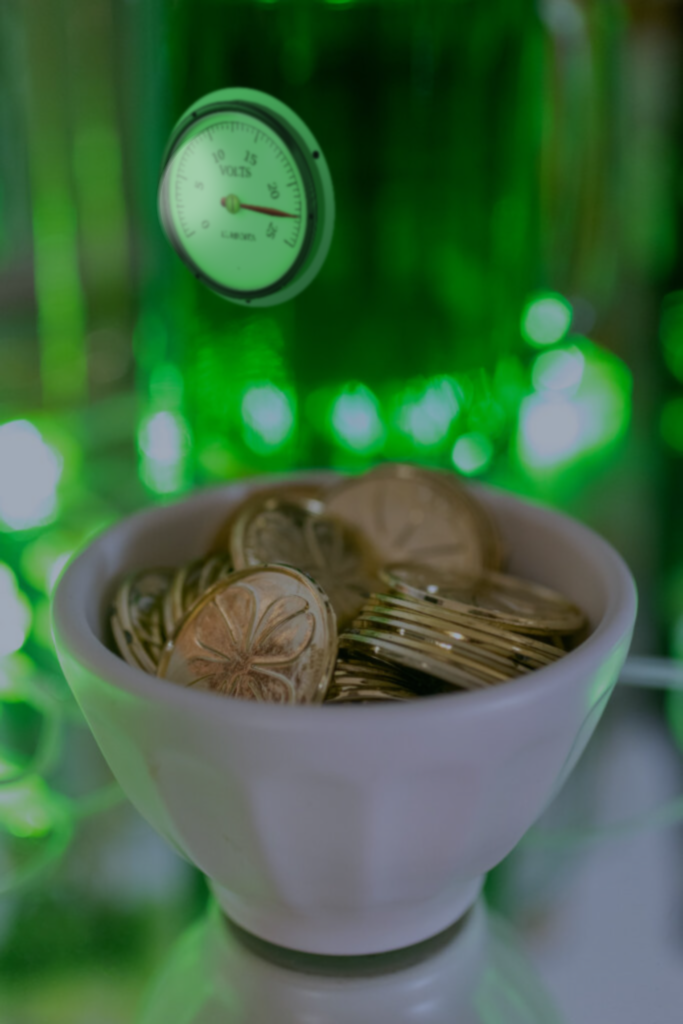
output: 22.5 V
